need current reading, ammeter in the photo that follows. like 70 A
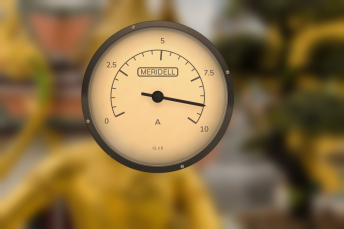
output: 9 A
